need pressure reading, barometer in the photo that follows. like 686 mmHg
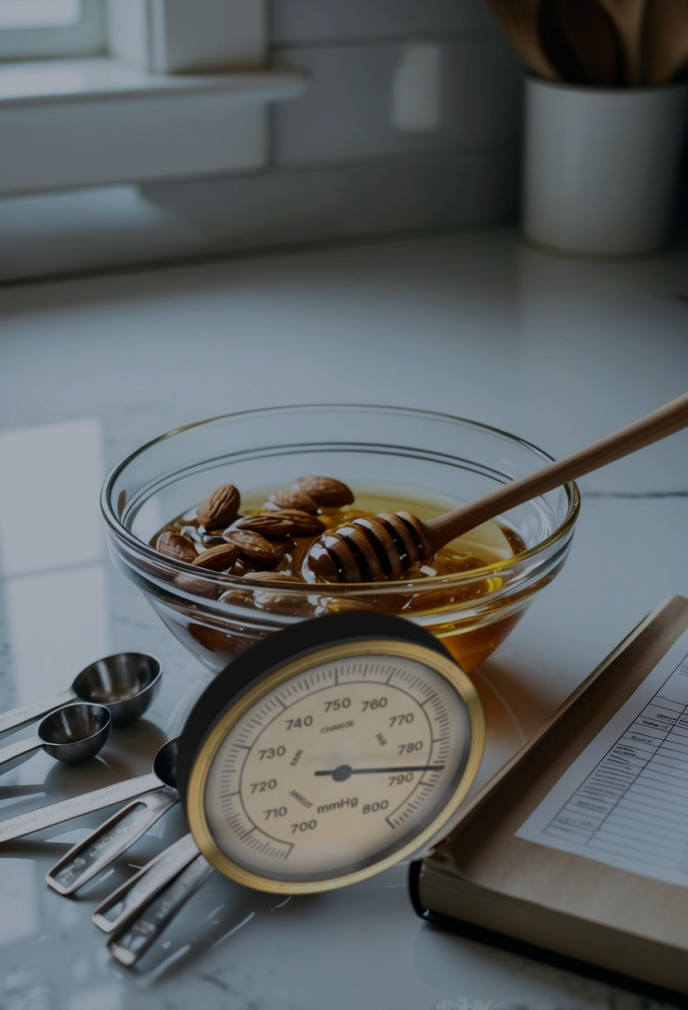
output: 785 mmHg
